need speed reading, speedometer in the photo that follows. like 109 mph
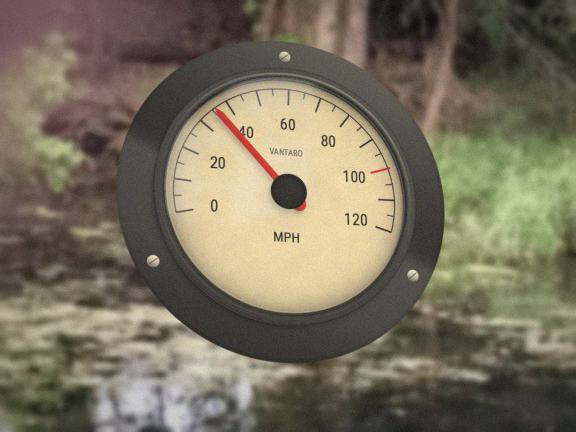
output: 35 mph
